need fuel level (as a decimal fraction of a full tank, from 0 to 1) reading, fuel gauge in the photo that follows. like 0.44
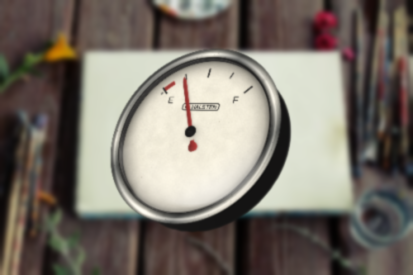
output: 0.25
